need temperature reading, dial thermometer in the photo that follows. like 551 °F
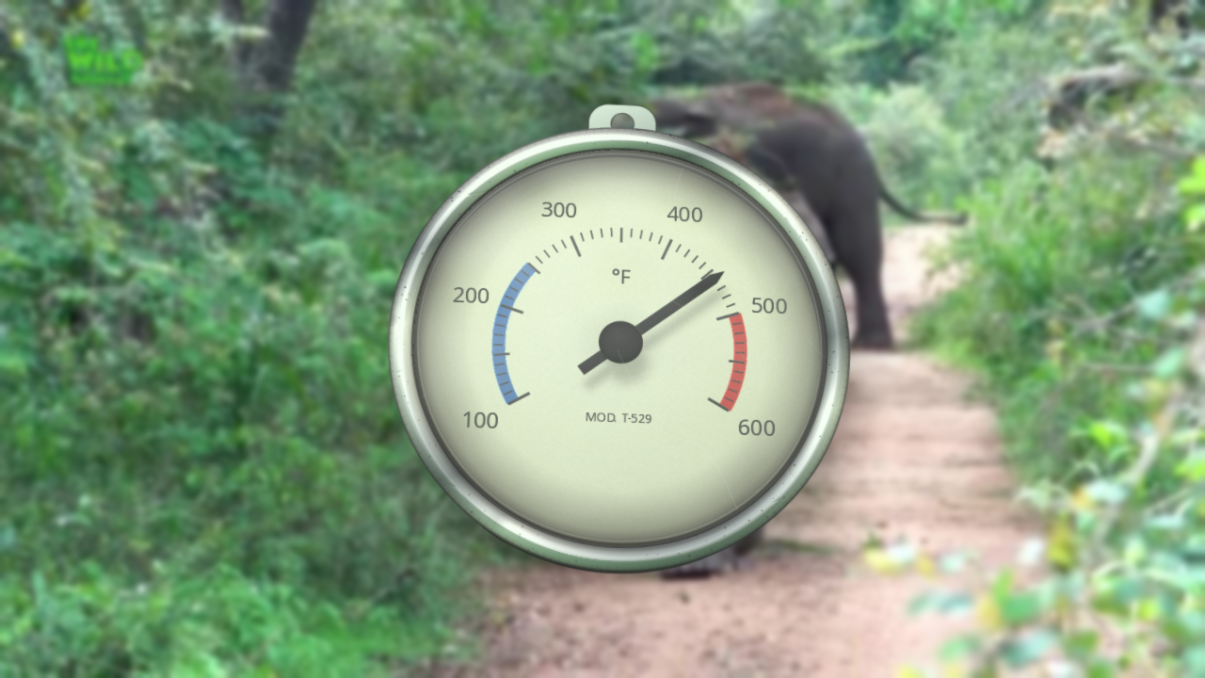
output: 460 °F
